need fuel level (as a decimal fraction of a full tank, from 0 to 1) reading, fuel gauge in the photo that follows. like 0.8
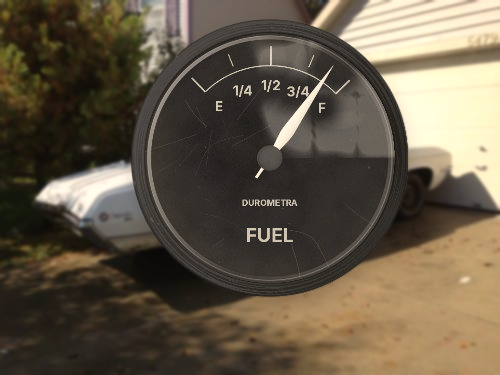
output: 0.875
